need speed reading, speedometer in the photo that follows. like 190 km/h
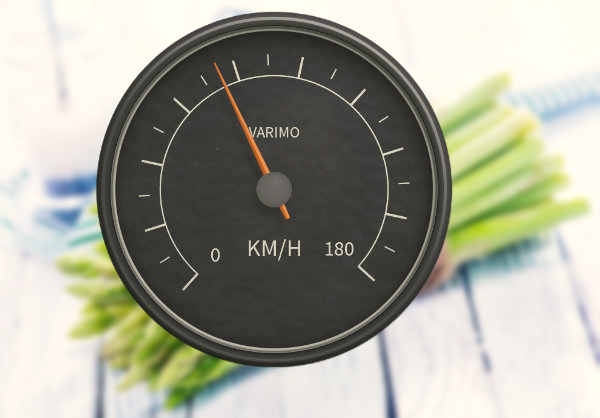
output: 75 km/h
